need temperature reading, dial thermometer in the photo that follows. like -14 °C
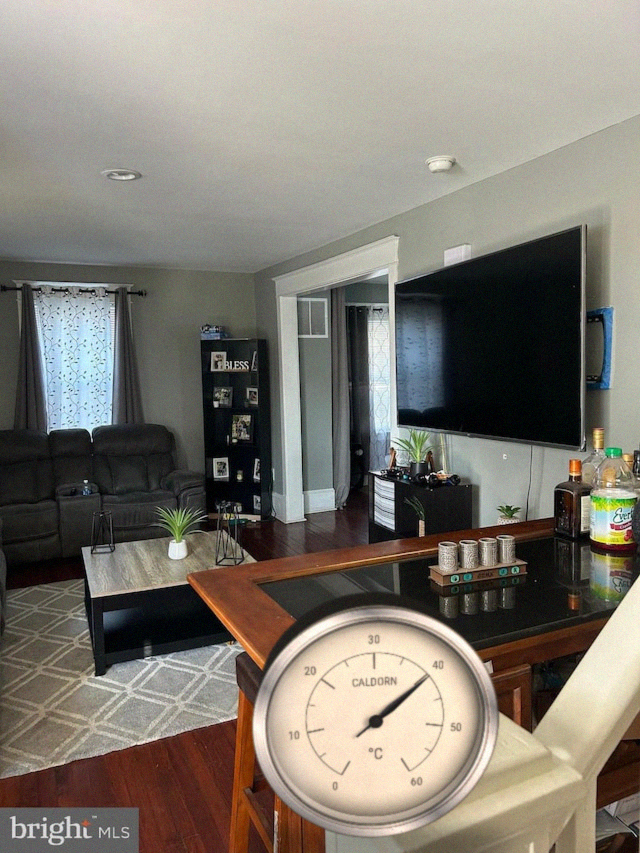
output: 40 °C
